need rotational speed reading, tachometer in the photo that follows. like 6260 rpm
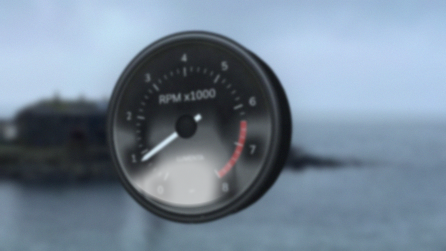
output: 800 rpm
